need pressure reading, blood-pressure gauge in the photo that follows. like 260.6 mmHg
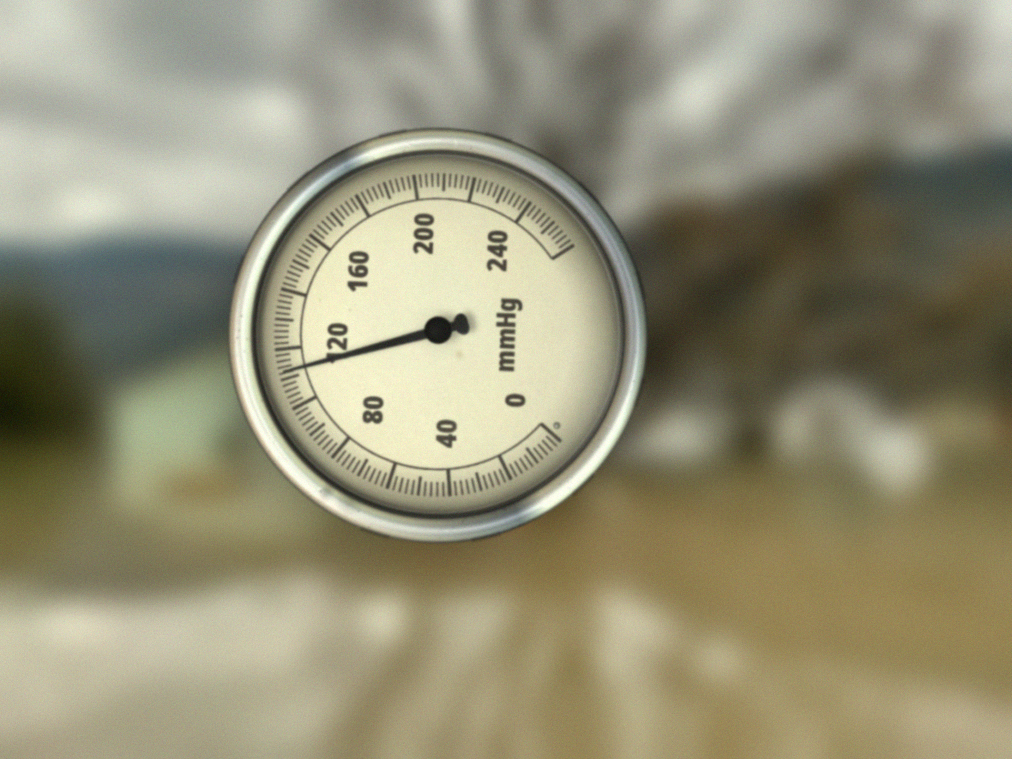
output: 112 mmHg
